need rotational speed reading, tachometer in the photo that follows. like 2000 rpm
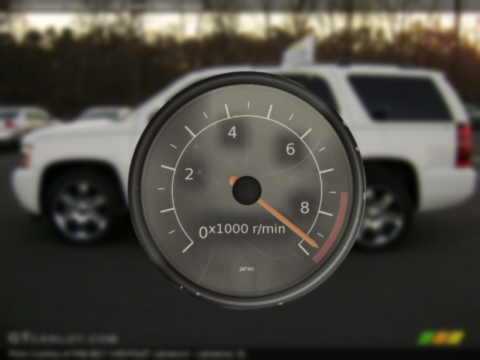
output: 8750 rpm
